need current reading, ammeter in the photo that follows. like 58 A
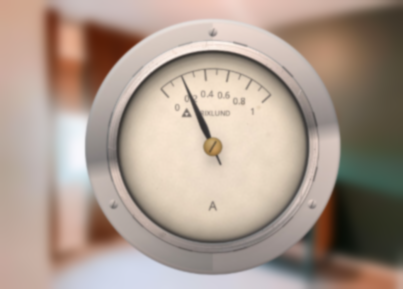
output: 0.2 A
